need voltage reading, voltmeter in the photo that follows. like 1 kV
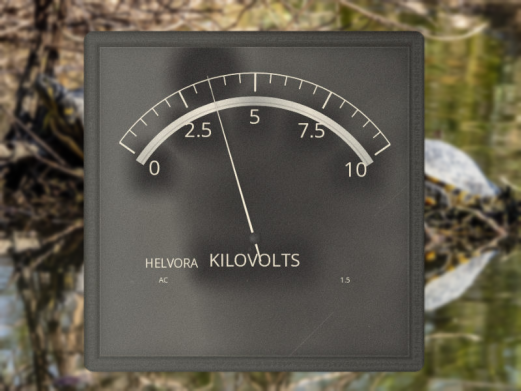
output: 3.5 kV
